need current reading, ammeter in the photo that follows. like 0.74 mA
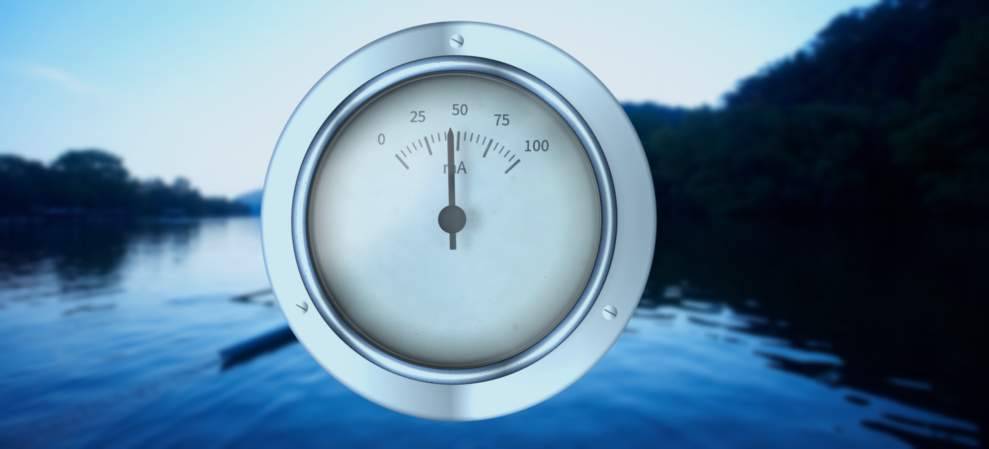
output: 45 mA
